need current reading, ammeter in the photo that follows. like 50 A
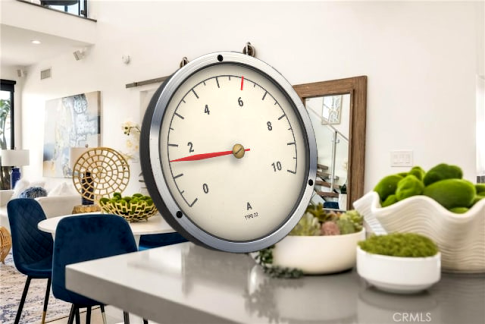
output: 1.5 A
